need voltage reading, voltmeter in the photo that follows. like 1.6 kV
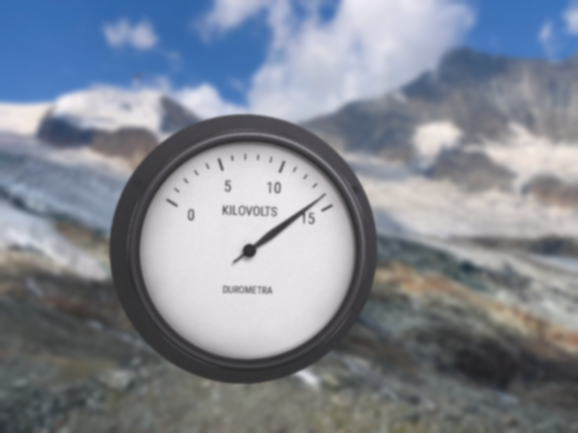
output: 14 kV
